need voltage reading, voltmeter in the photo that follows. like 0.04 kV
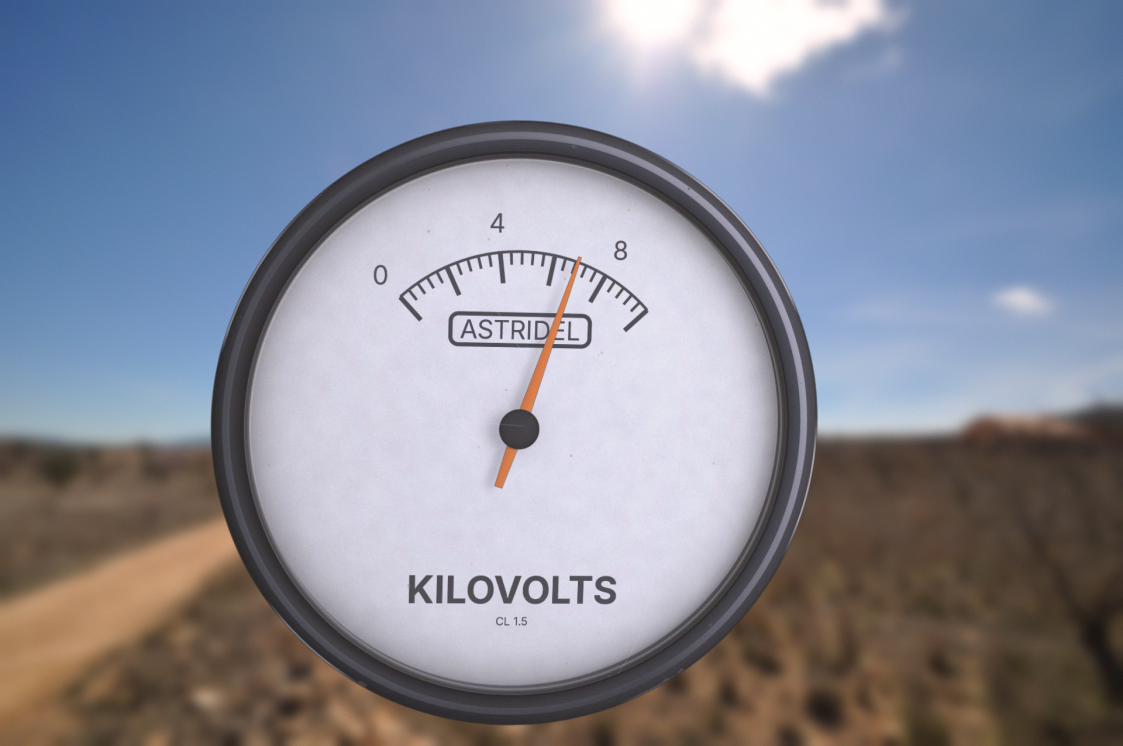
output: 6.8 kV
